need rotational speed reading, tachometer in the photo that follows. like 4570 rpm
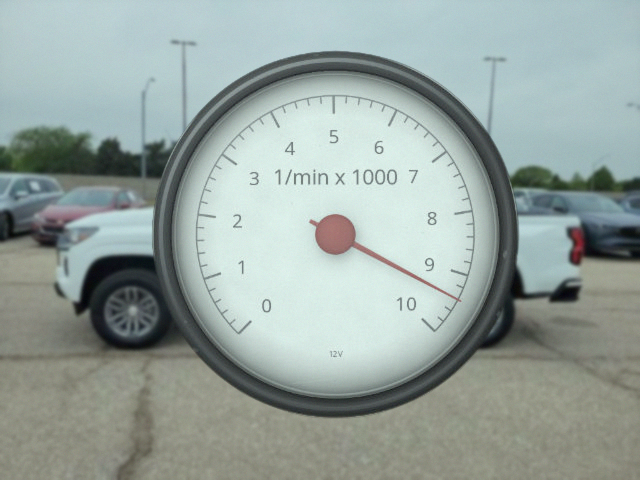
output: 9400 rpm
